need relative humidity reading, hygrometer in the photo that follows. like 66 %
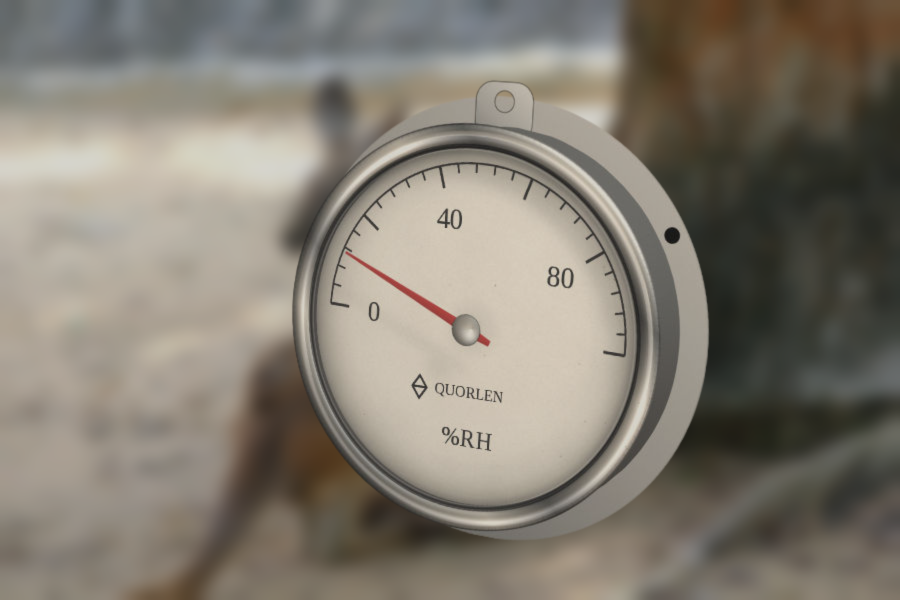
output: 12 %
